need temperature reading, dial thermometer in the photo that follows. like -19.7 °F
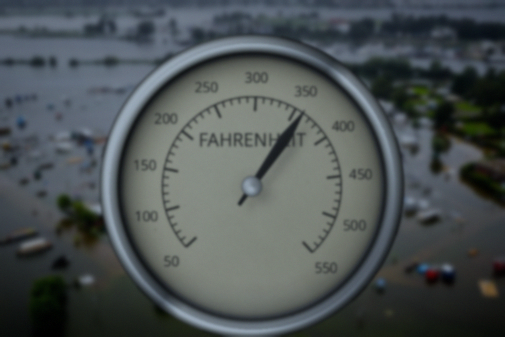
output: 360 °F
